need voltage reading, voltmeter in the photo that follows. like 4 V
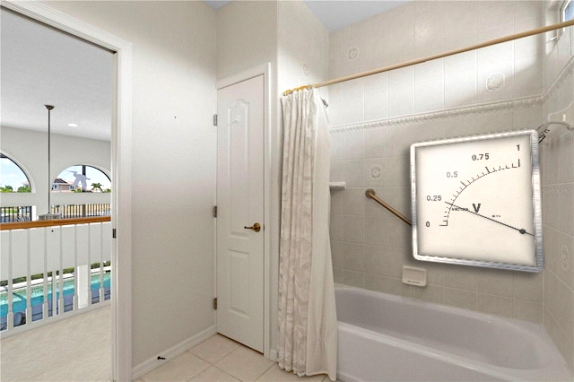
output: 0.25 V
